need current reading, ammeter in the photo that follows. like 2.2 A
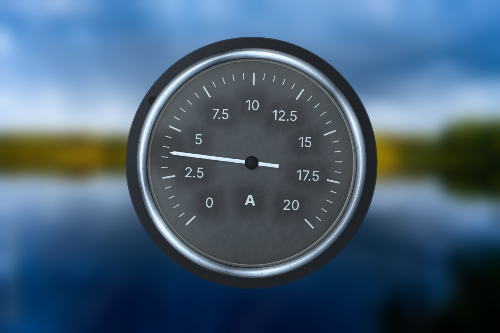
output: 3.75 A
